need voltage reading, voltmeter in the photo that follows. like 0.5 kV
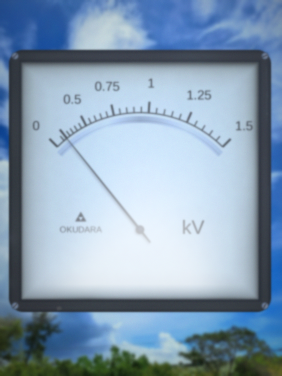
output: 0.25 kV
